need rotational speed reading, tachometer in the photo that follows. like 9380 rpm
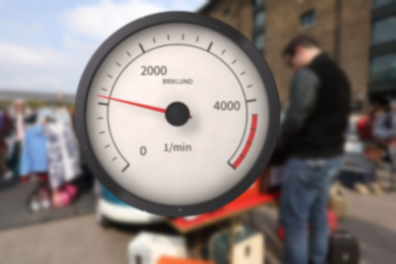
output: 1100 rpm
